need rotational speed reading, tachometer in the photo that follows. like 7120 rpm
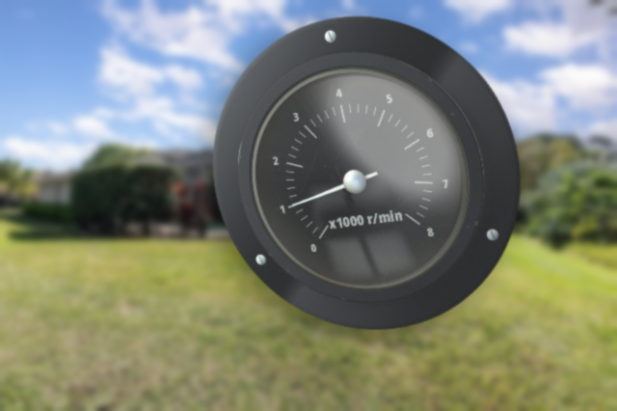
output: 1000 rpm
